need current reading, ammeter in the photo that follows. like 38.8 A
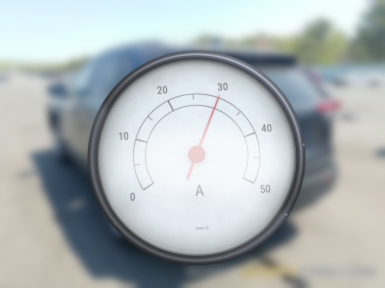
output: 30 A
